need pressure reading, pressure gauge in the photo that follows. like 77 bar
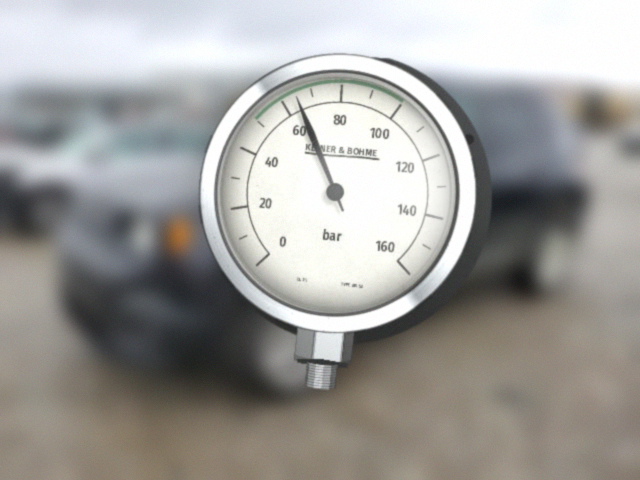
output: 65 bar
